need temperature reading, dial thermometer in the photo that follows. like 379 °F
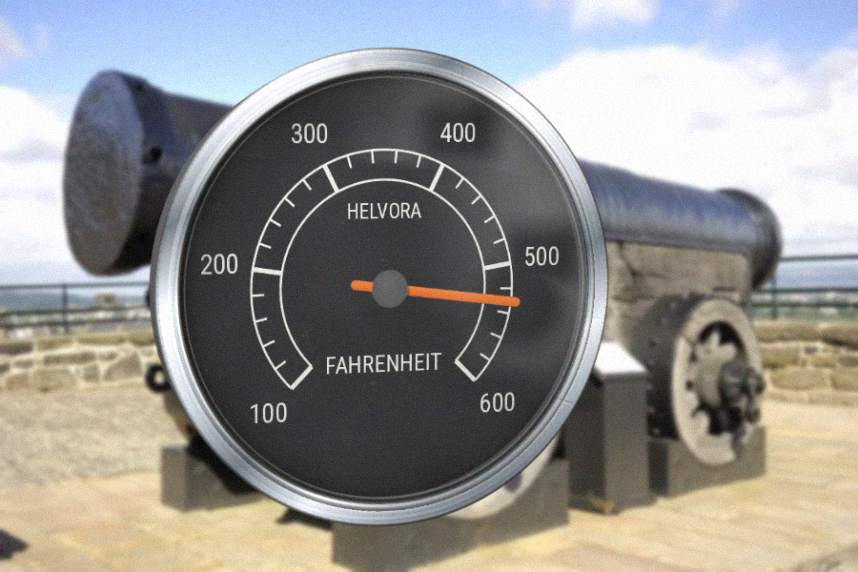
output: 530 °F
